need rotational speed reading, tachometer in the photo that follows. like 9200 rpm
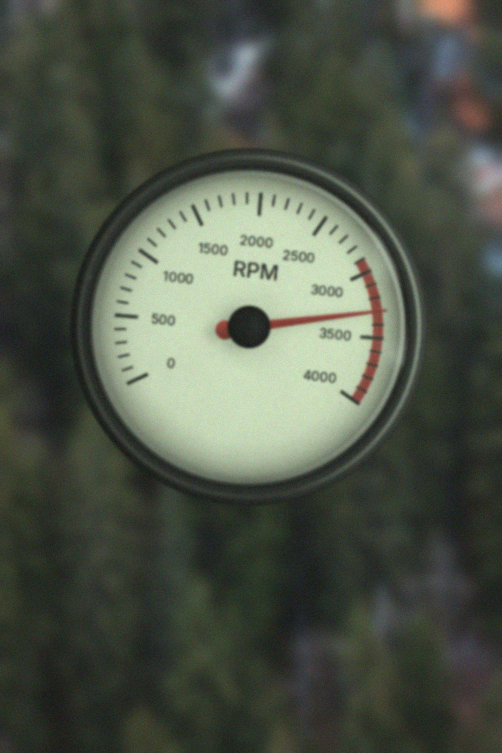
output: 3300 rpm
